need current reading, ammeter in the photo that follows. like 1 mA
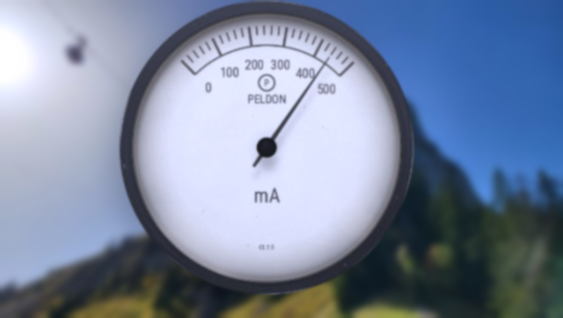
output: 440 mA
